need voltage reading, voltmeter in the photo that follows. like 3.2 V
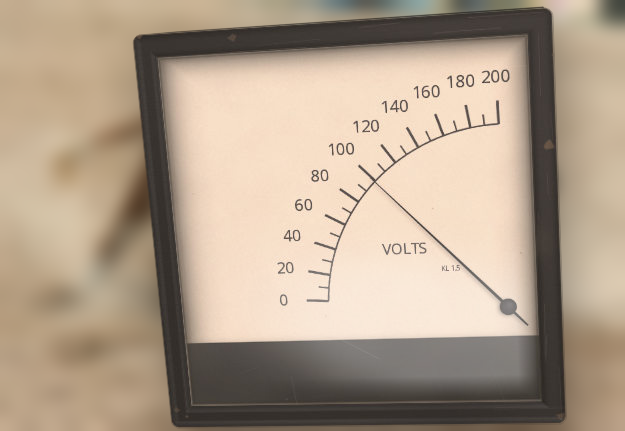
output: 100 V
